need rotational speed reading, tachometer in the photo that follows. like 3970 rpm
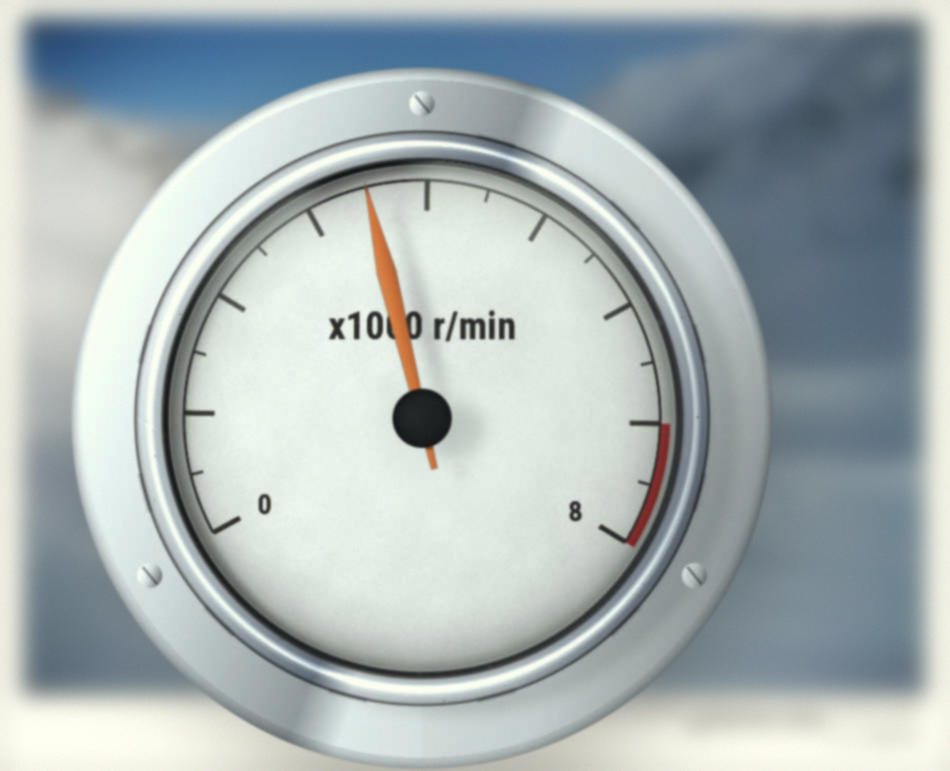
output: 3500 rpm
